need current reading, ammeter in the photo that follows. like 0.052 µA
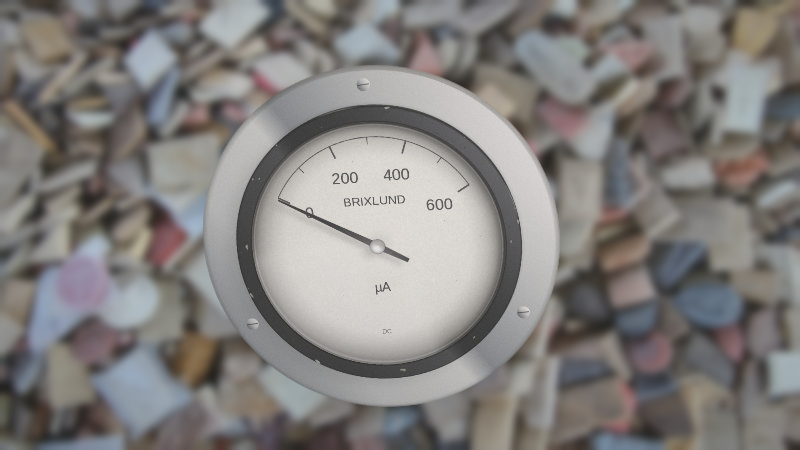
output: 0 µA
